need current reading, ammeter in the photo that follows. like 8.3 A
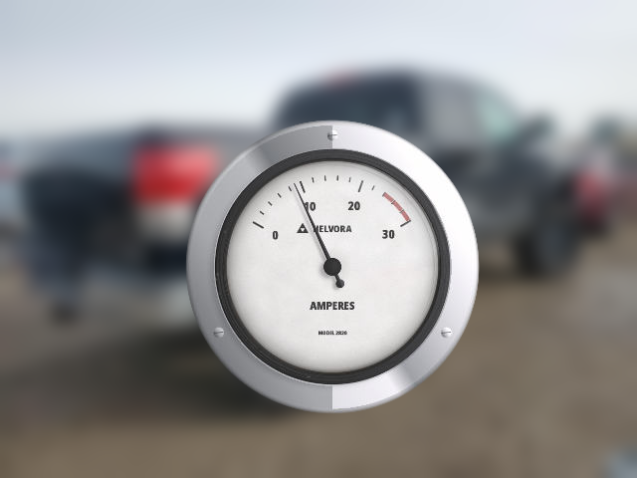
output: 9 A
